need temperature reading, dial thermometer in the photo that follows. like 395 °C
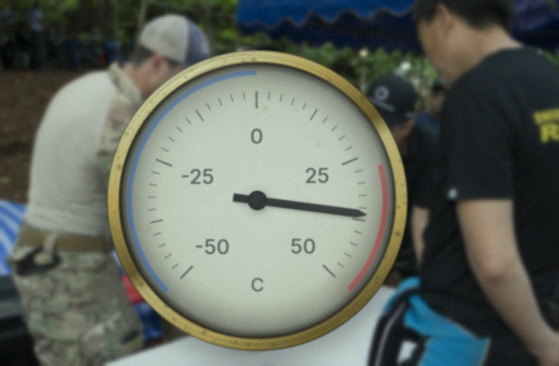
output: 36.25 °C
